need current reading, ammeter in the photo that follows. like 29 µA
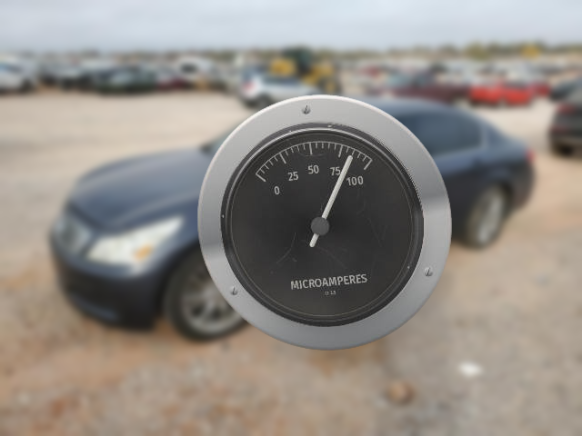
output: 85 µA
